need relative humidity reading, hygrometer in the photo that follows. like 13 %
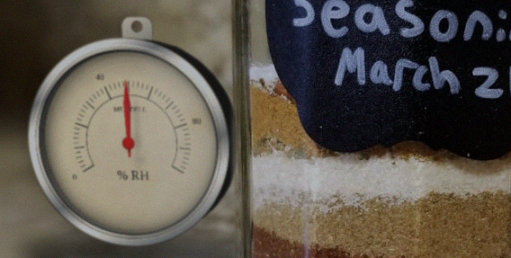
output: 50 %
